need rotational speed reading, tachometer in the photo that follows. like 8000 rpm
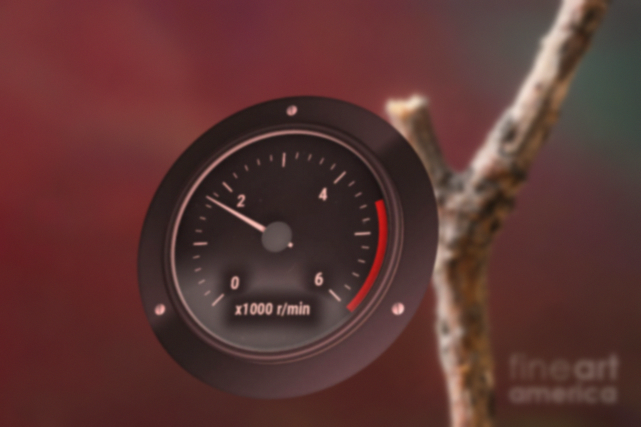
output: 1700 rpm
